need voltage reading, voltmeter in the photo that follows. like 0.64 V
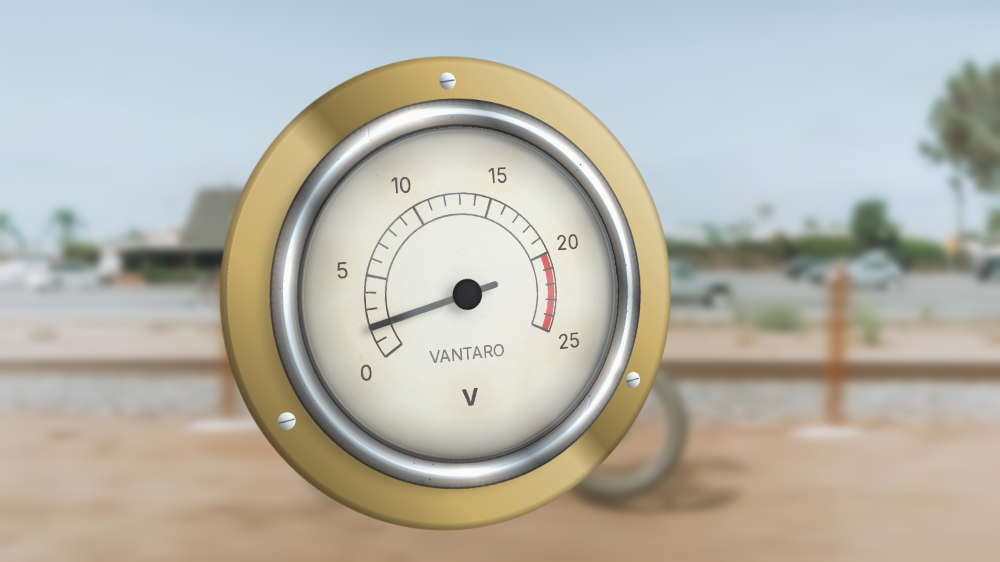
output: 2 V
